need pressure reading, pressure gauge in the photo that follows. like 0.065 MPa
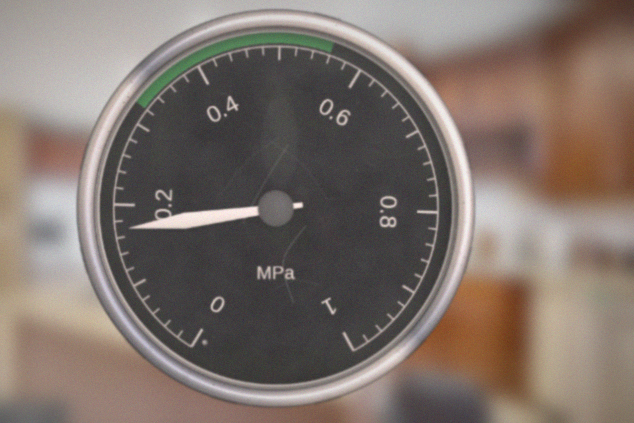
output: 0.17 MPa
